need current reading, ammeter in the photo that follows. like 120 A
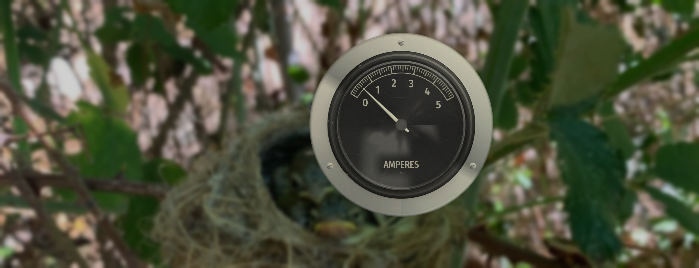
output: 0.5 A
